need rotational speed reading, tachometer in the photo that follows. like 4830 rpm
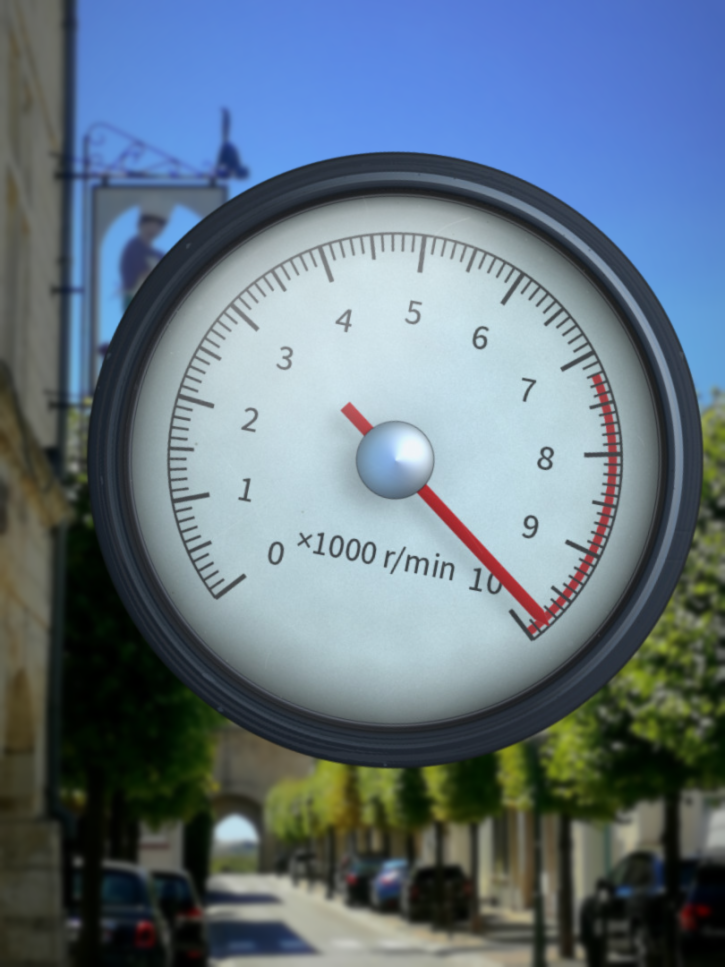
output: 9800 rpm
